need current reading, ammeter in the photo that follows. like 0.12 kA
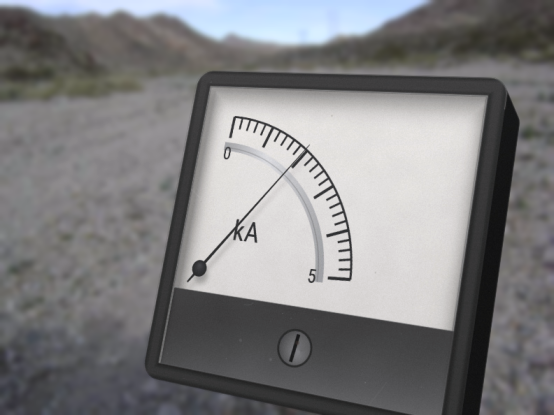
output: 2 kA
